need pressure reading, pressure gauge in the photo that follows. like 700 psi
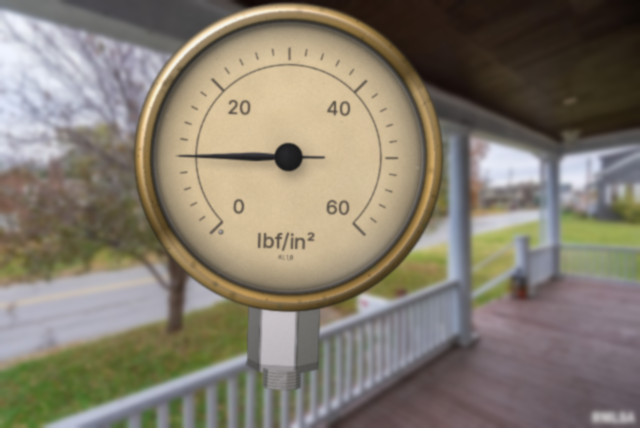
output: 10 psi
